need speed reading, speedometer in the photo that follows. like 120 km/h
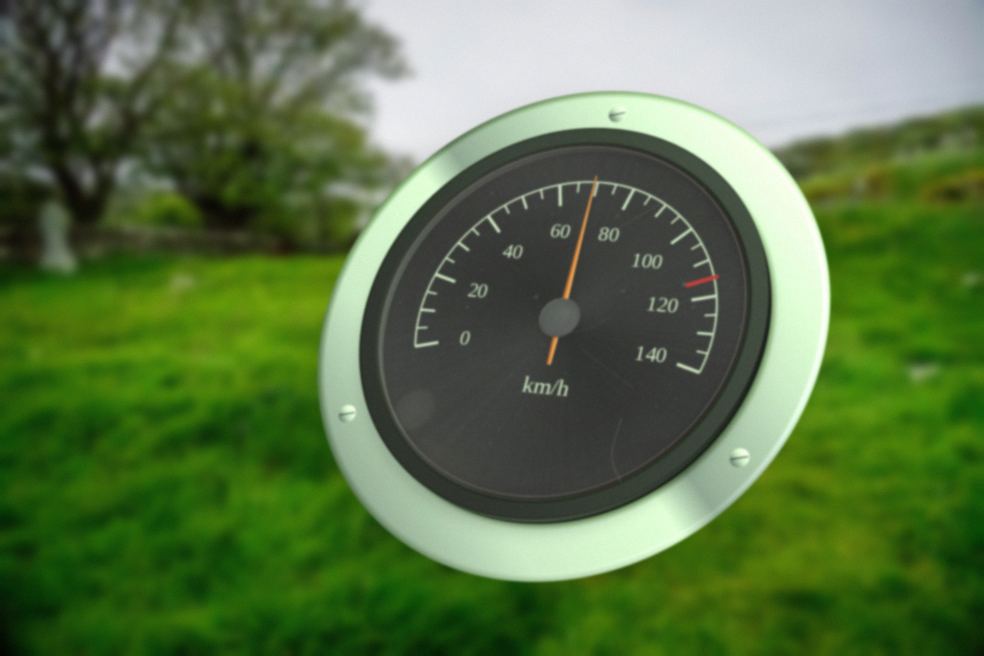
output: 70 km/h
